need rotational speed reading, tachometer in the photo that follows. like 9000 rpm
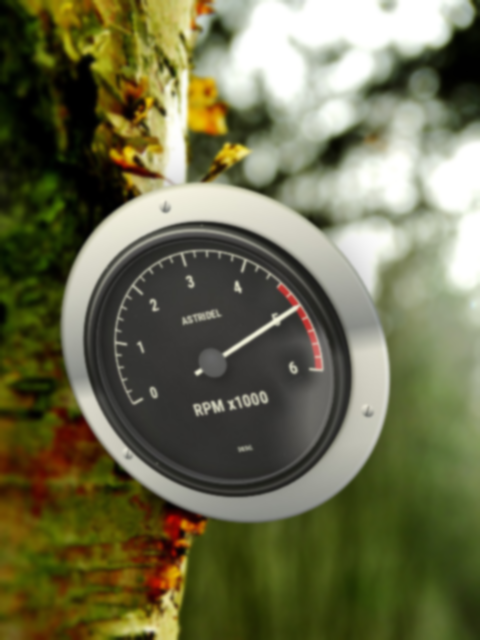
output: 5000 rpm
